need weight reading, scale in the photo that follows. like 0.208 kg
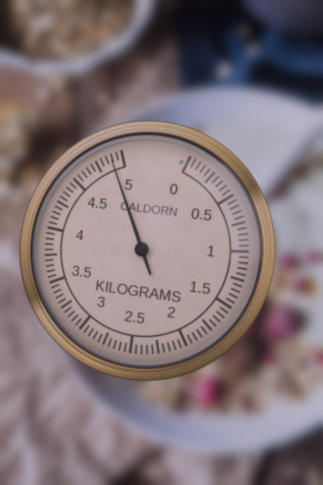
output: 4.9 kg
